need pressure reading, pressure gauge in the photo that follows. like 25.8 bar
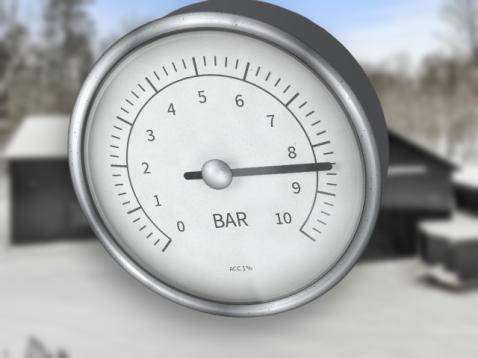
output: 8.4 bar
